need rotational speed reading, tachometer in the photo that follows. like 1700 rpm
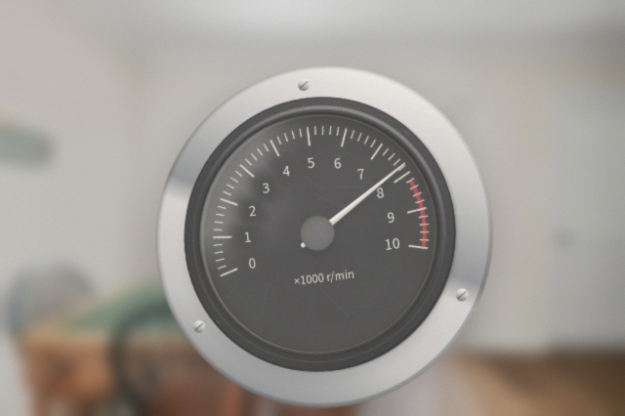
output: 7800 rpm
